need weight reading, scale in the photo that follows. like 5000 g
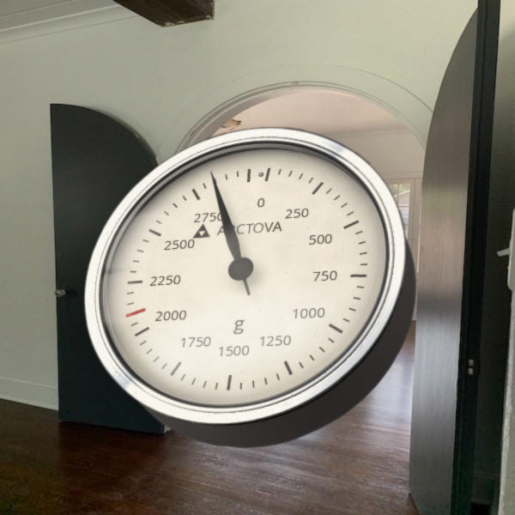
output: 2850 g
